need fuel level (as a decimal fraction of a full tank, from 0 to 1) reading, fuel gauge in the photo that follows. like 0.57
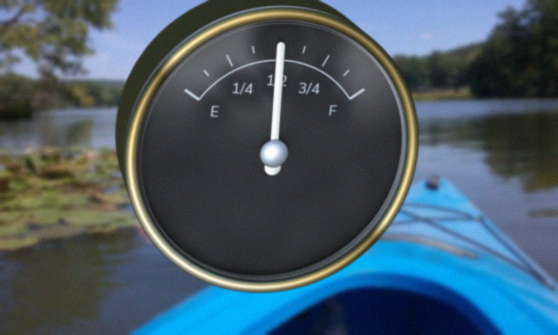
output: 0.5
